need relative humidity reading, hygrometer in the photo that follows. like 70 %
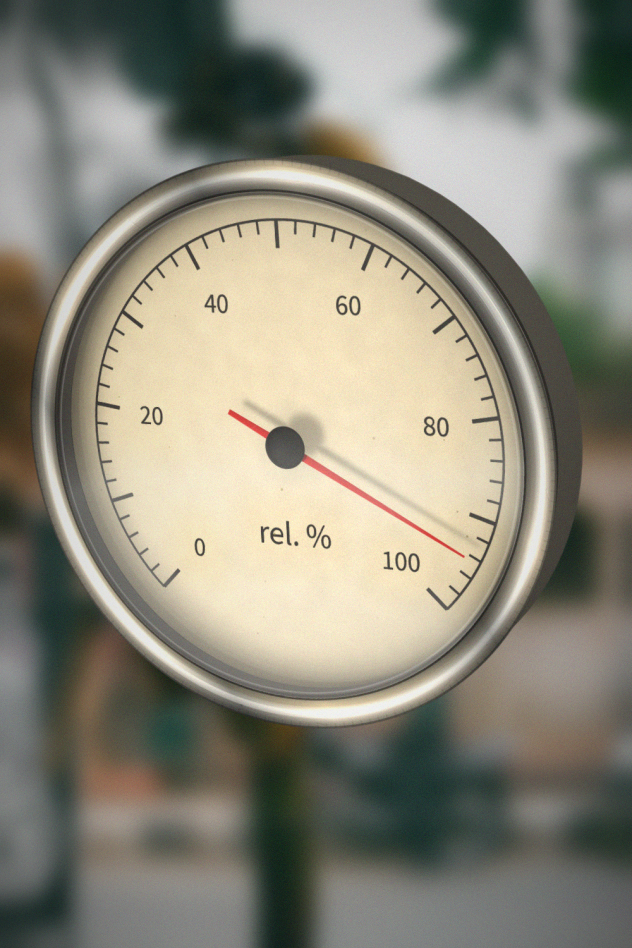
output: 94 %
